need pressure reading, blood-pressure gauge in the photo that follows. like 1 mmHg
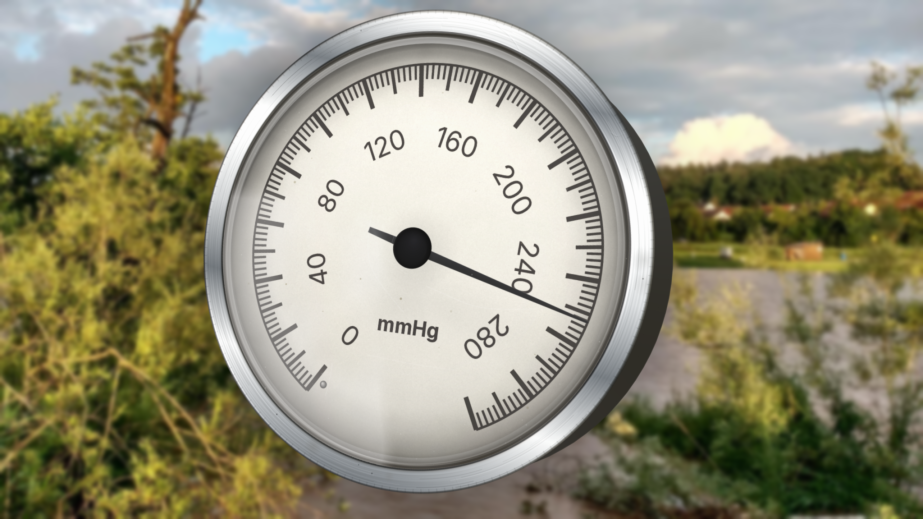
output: 252 mmHg
